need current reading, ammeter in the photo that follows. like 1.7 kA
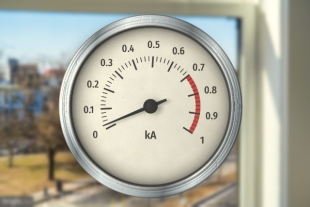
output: 0.02 kA
